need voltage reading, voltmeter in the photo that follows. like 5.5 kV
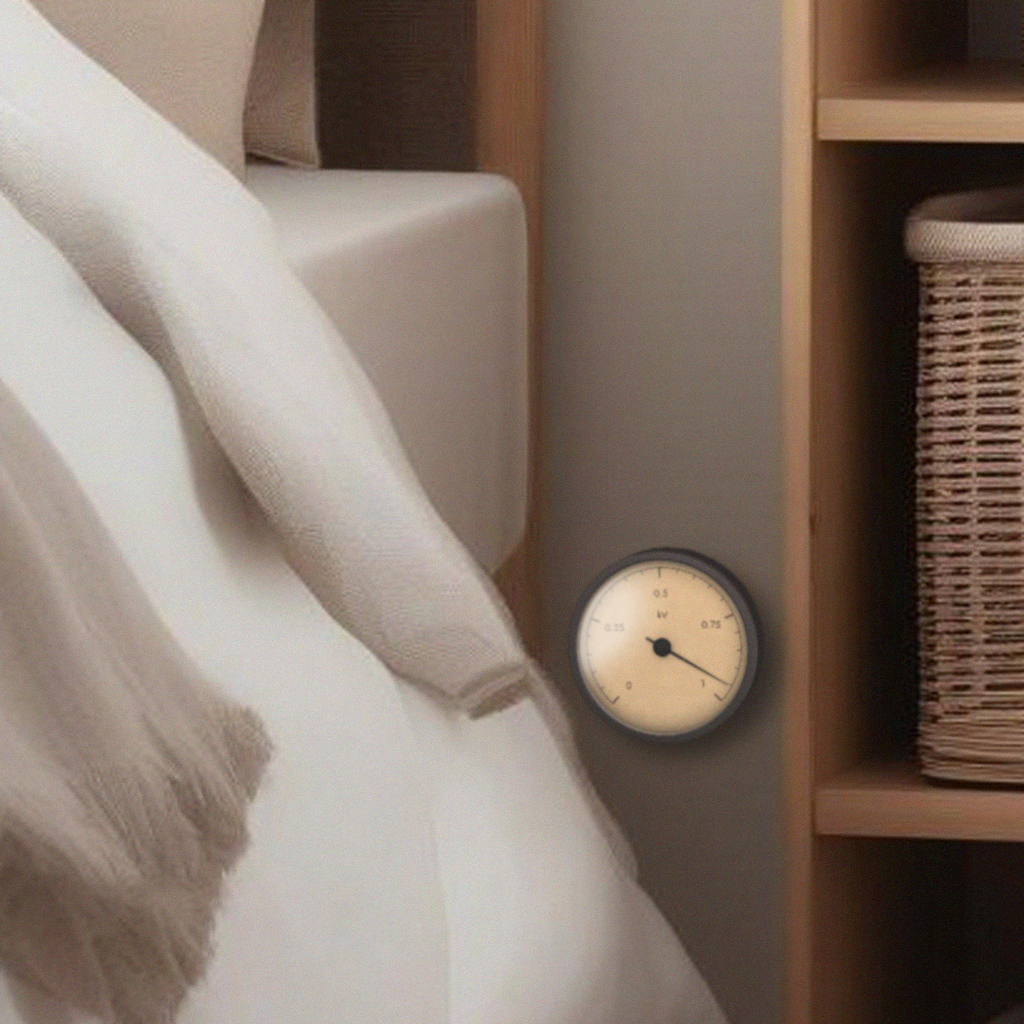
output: 0.95 kV
